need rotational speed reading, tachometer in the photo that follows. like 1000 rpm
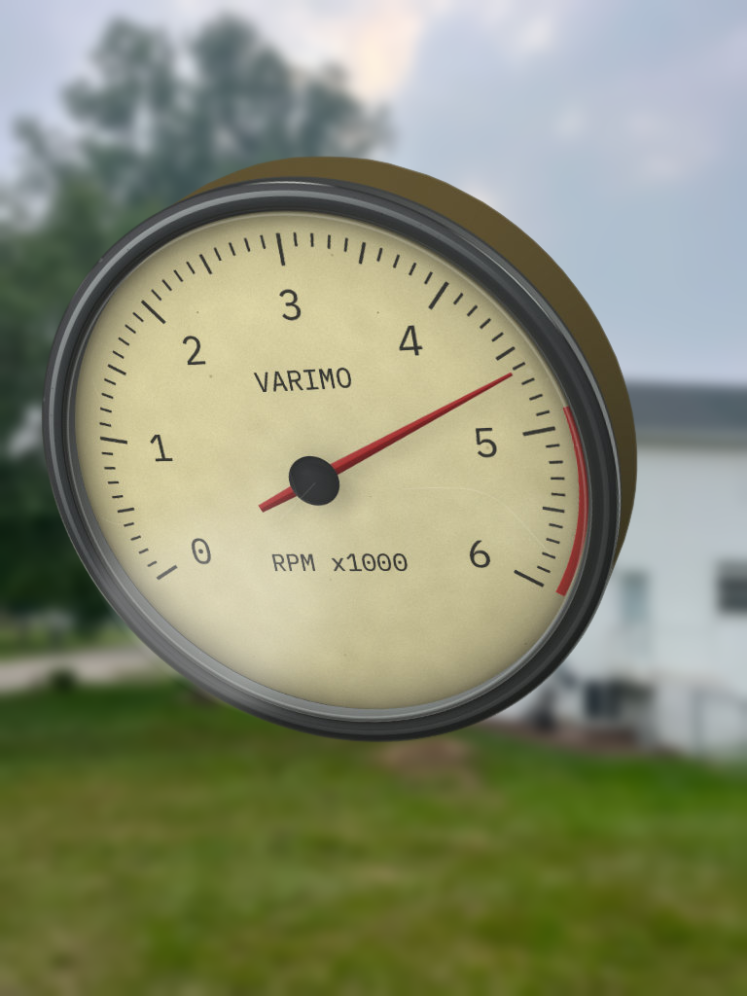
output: 4600 rpm
